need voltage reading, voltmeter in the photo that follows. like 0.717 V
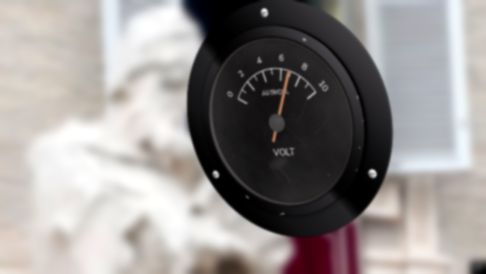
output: 7 V
